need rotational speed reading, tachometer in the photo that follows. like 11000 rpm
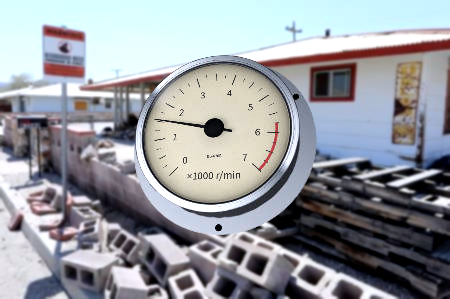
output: 1500 rpm
